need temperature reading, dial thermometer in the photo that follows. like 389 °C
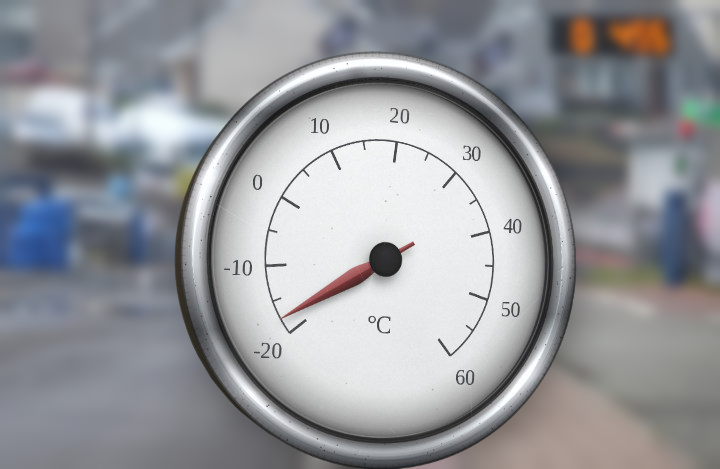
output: -17.5 °C
